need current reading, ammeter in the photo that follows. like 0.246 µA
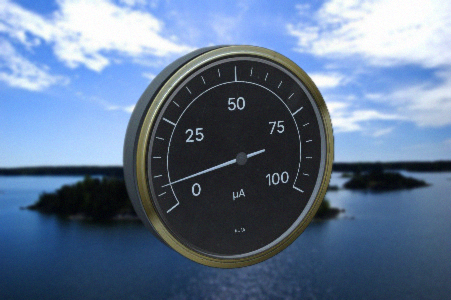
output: 7.5 µA
